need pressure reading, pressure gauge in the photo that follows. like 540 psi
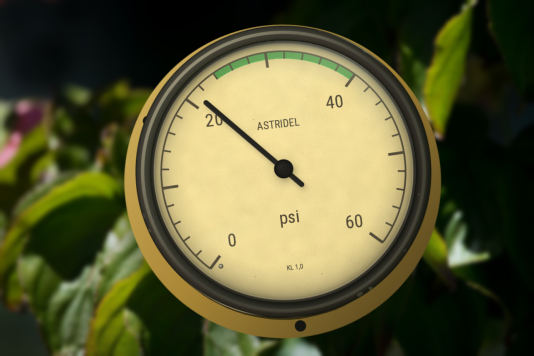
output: 21 psi
